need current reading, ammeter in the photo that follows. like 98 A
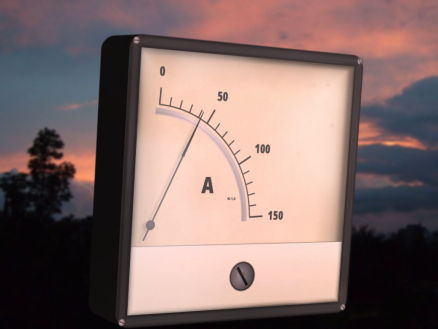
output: 40 A
